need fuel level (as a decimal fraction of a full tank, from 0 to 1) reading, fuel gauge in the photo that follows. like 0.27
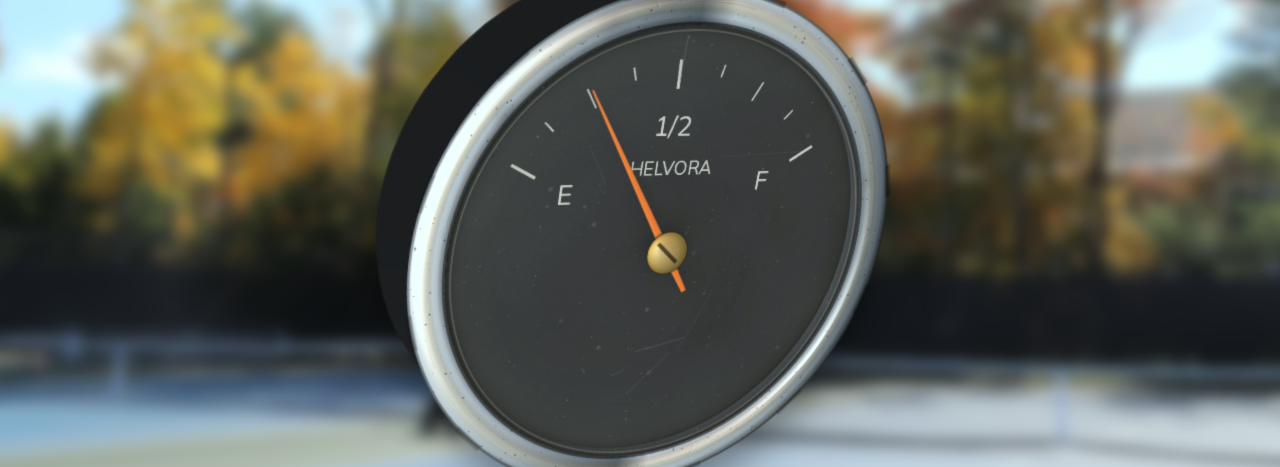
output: 0.25
